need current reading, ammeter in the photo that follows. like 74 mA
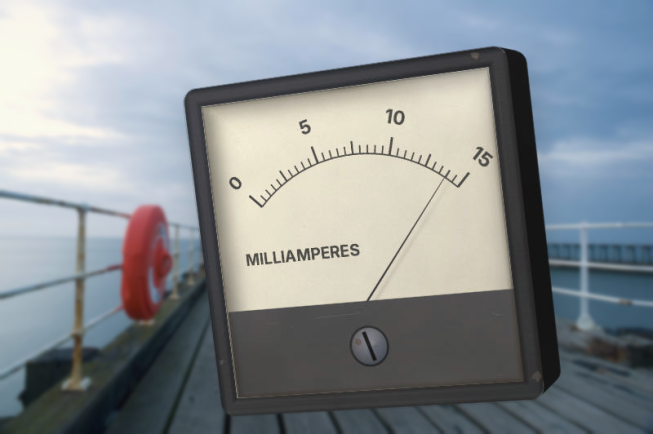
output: 14 mA
